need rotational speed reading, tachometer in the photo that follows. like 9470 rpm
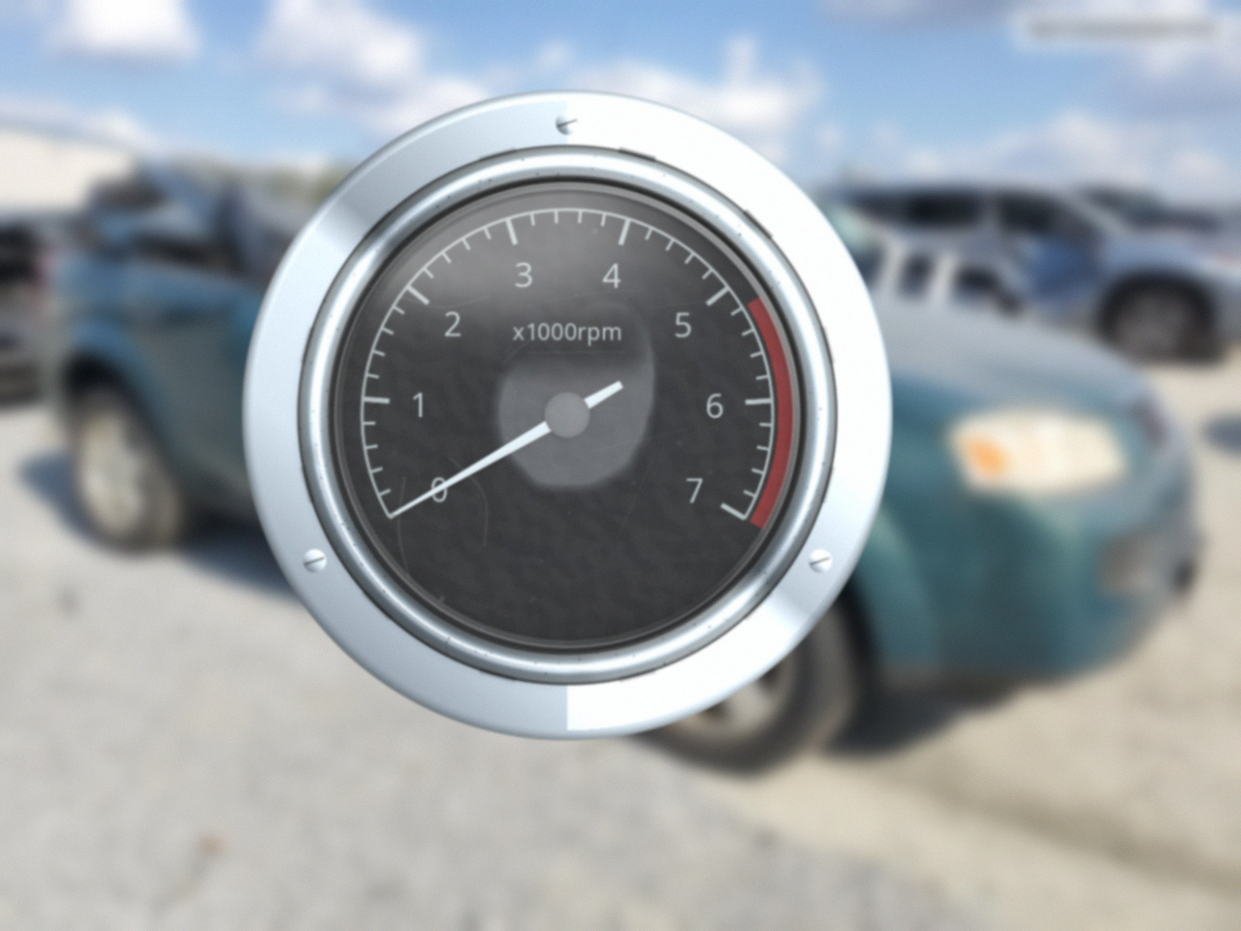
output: 0 rpm
